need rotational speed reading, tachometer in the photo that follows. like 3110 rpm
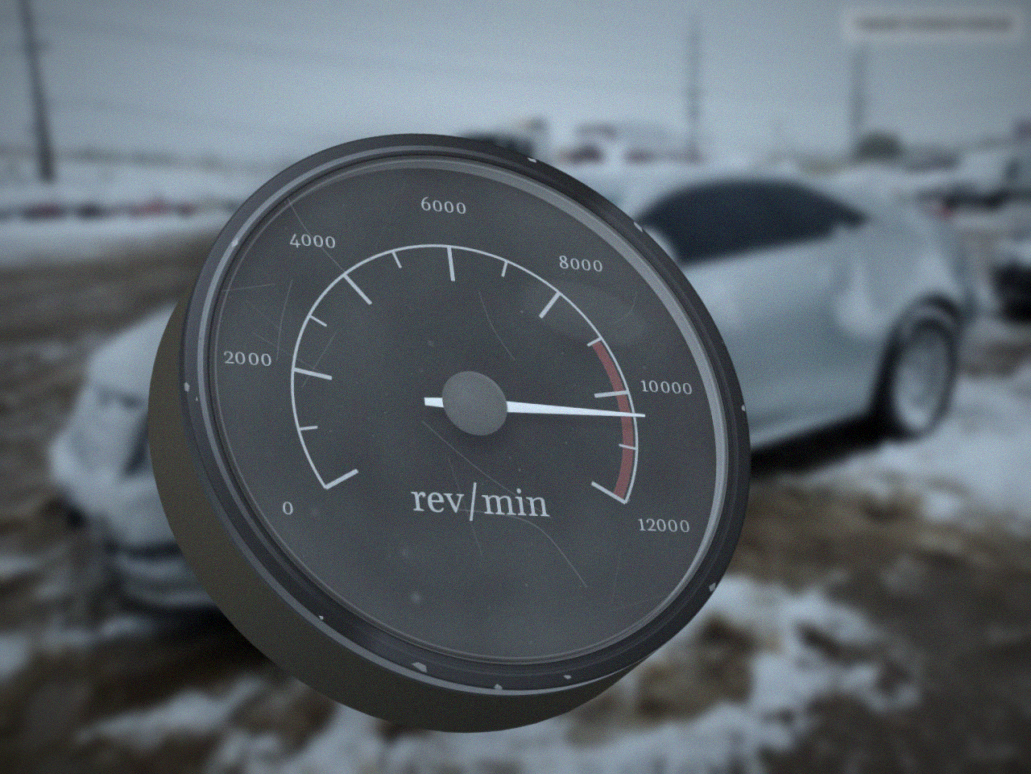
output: 10500 rpm
